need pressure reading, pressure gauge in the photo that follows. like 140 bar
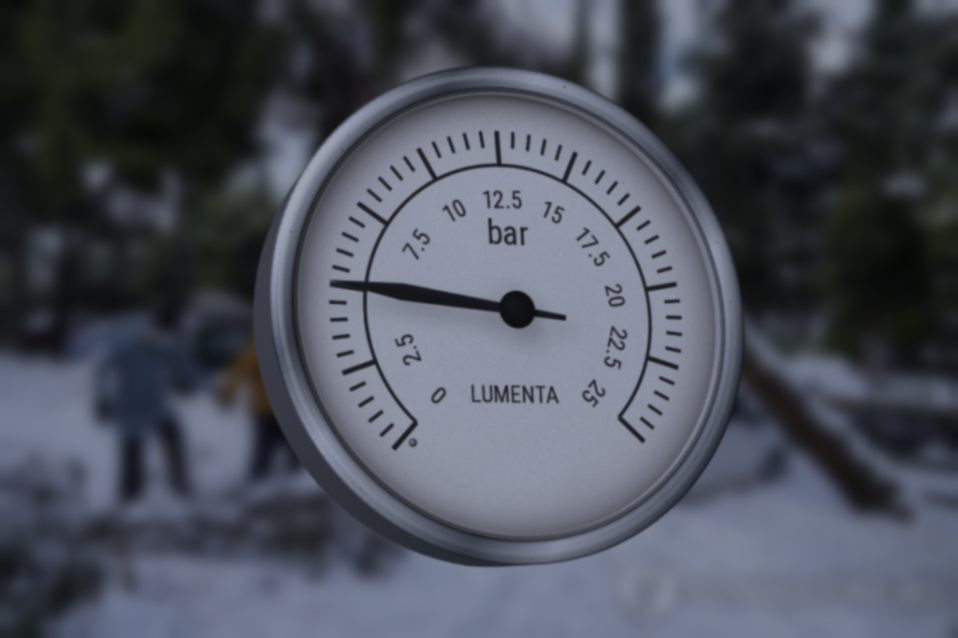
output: 5 bar
